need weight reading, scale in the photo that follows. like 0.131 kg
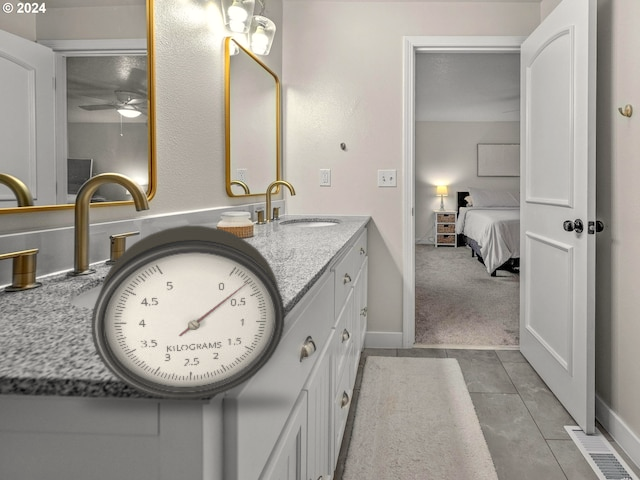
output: 0.25 kg
